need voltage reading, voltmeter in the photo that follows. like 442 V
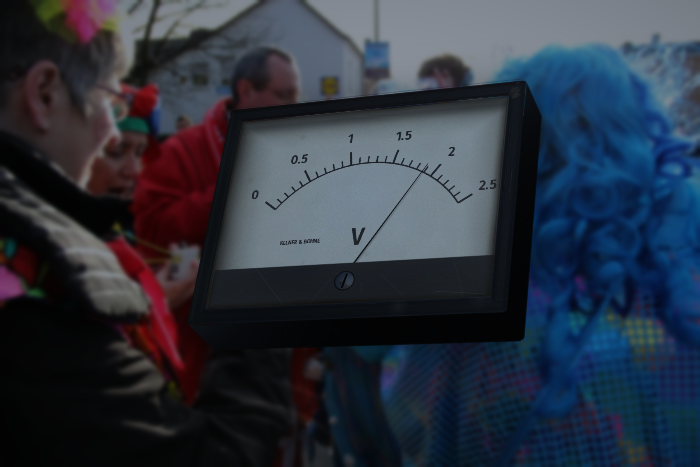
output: 1.9 V
